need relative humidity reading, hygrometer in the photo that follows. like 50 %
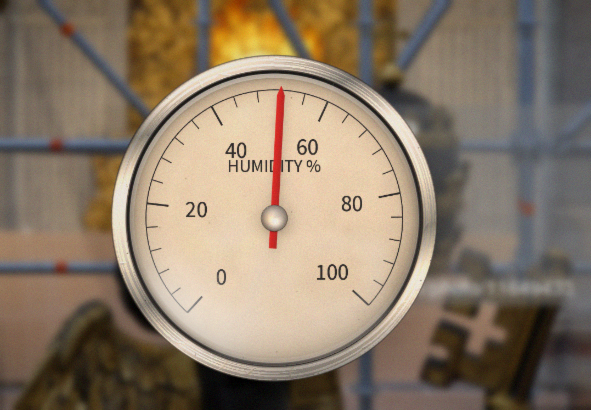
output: 52 %
